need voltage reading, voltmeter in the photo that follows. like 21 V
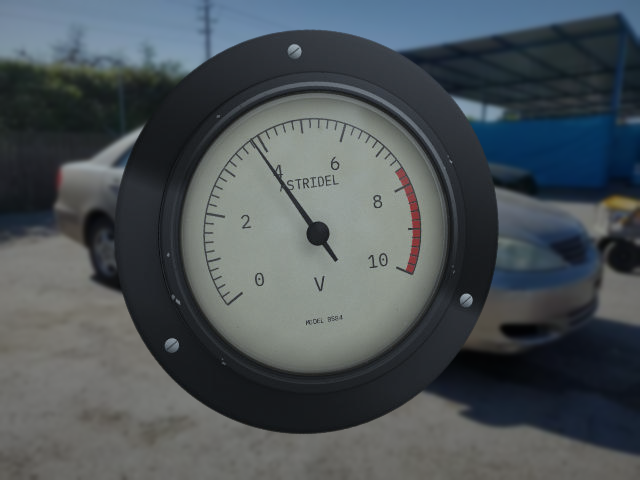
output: 3.8 V
